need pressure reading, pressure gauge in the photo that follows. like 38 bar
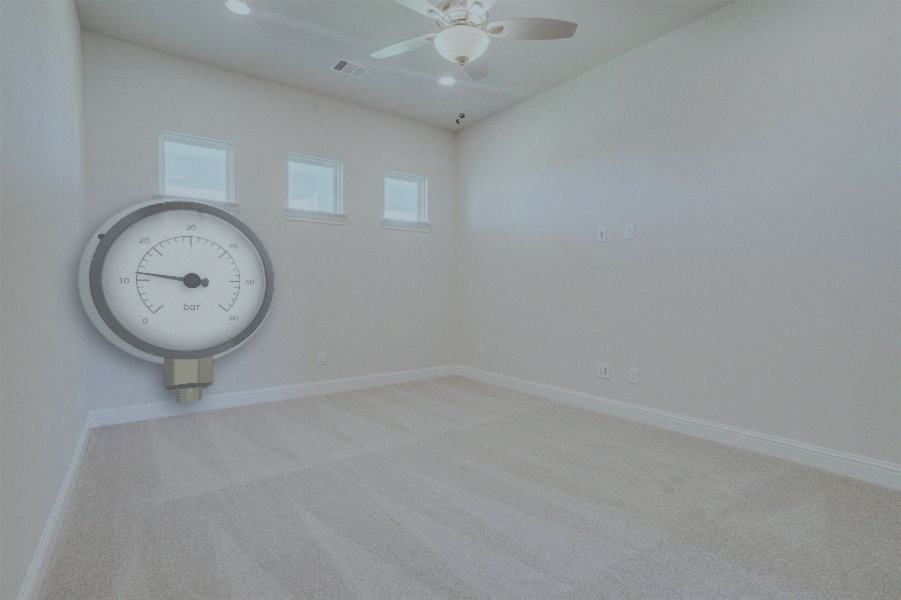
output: 12 bar
